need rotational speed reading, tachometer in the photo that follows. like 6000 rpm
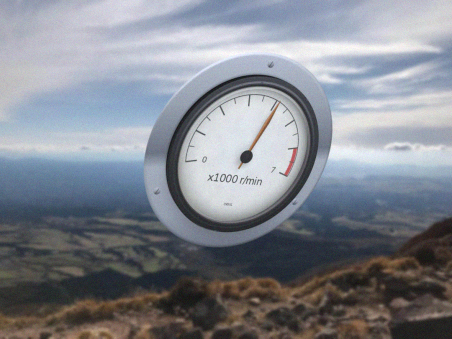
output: 4000 rpm
